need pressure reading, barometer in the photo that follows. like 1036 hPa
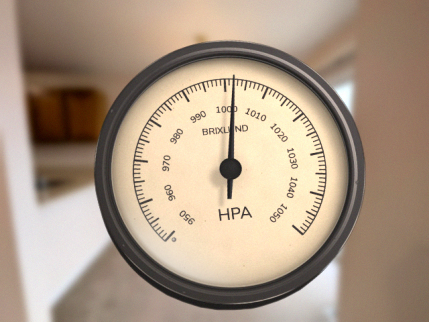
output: 1002 hPa
